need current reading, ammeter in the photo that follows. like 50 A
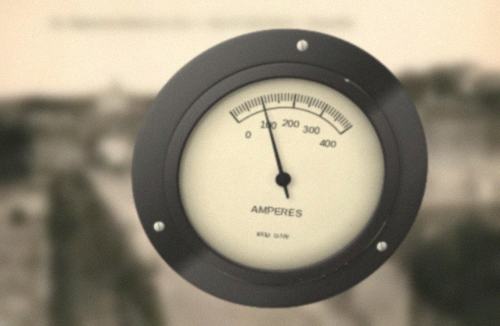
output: 100 A
